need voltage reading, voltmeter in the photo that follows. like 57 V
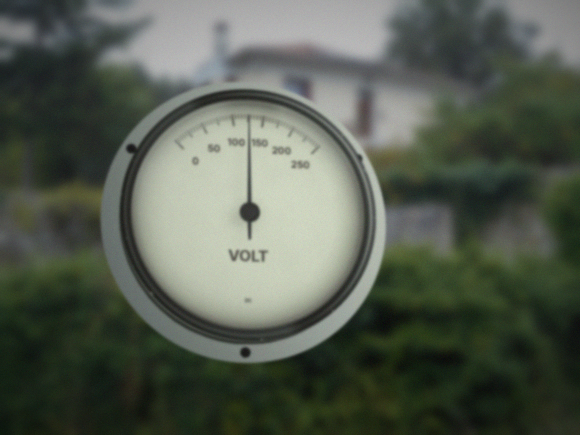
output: 125 V
